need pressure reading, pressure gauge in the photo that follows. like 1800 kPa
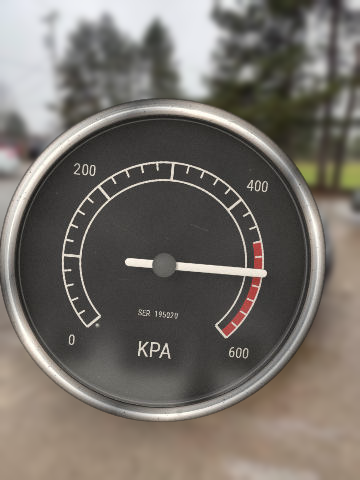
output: 500 kPa
